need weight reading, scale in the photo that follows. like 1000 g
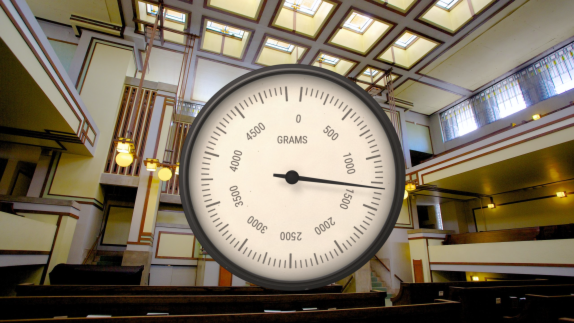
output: 1300 g
